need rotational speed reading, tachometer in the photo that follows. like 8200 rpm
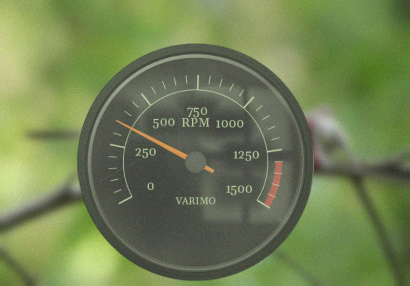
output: 350 rpm
